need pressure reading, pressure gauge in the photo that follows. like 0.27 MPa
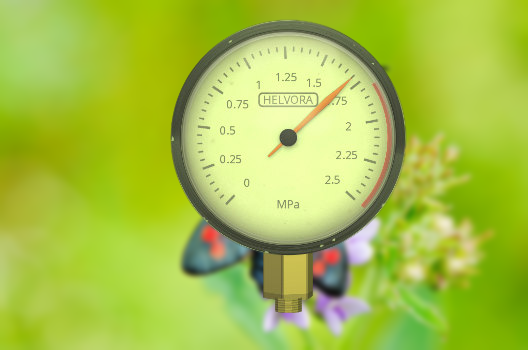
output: 1.7 MPa
